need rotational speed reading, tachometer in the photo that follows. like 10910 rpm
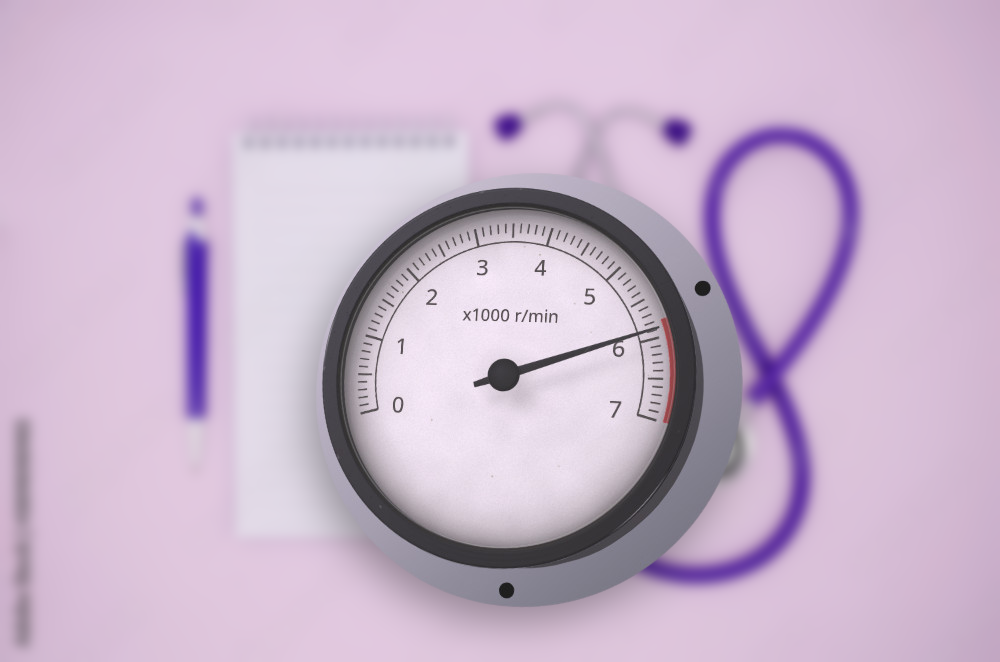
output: 5900 rpm
